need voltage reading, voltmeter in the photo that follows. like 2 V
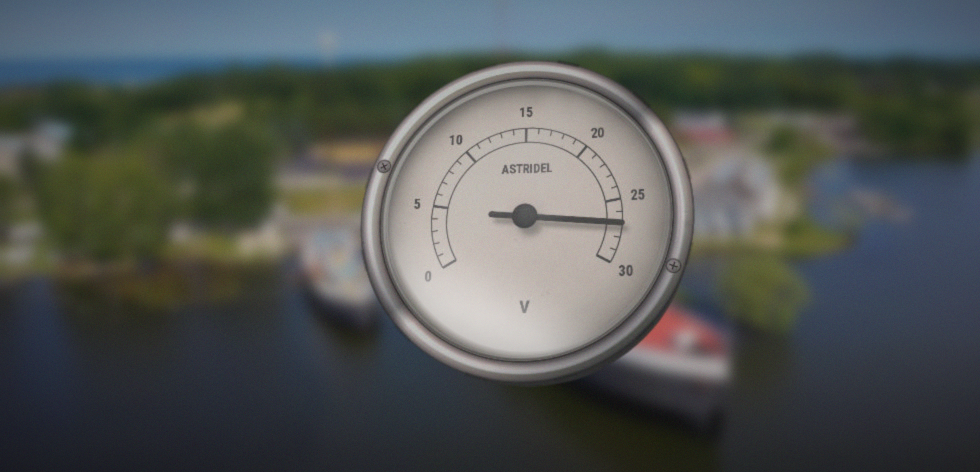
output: 27 V
